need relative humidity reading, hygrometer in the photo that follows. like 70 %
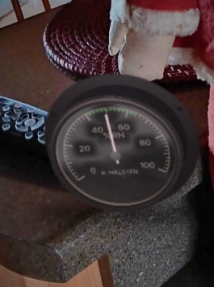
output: 50 %
